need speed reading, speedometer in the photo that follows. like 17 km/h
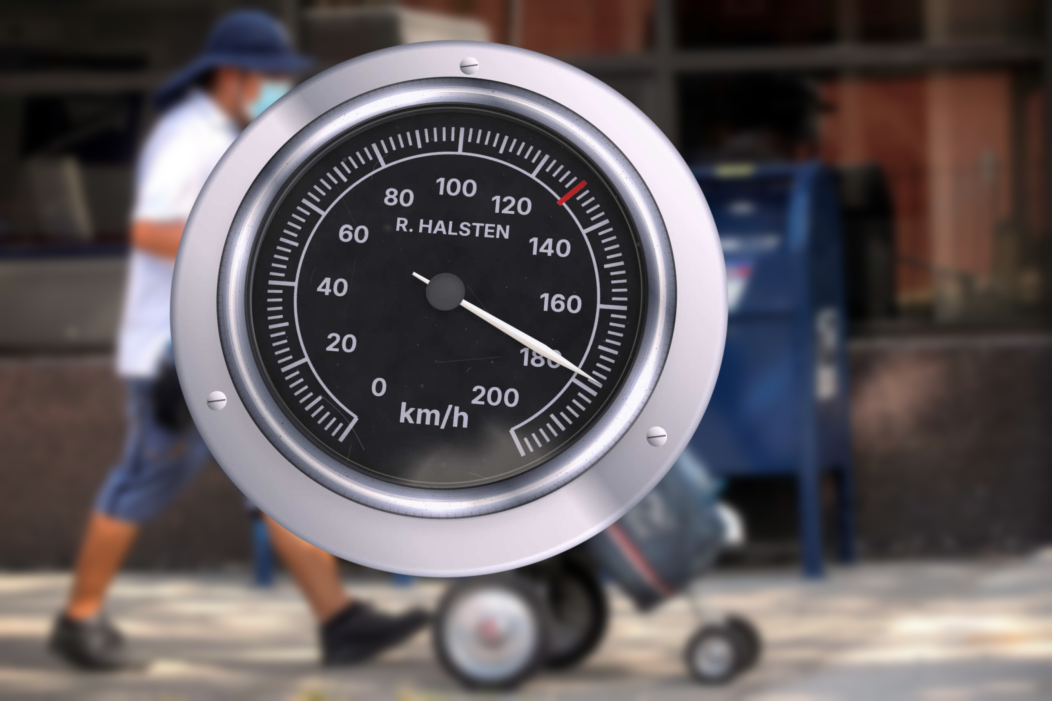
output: 178 km/h
